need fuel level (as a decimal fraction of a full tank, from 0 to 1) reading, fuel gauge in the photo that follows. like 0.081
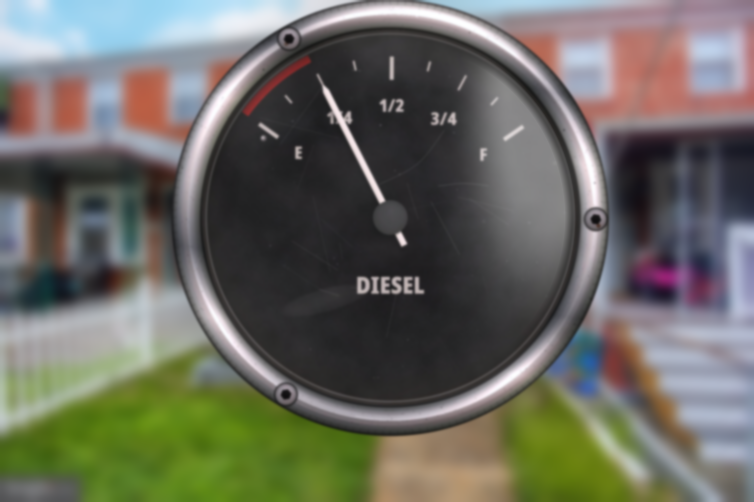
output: 0.25
